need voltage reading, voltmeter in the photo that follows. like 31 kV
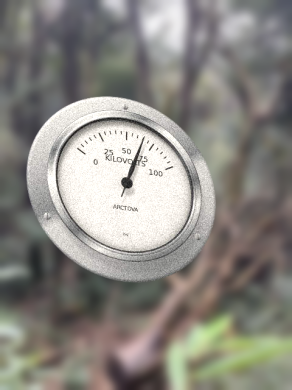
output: 65 kV
